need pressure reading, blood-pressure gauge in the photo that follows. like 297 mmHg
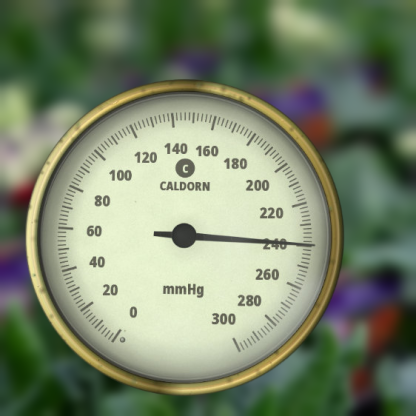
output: 240 mmHg
